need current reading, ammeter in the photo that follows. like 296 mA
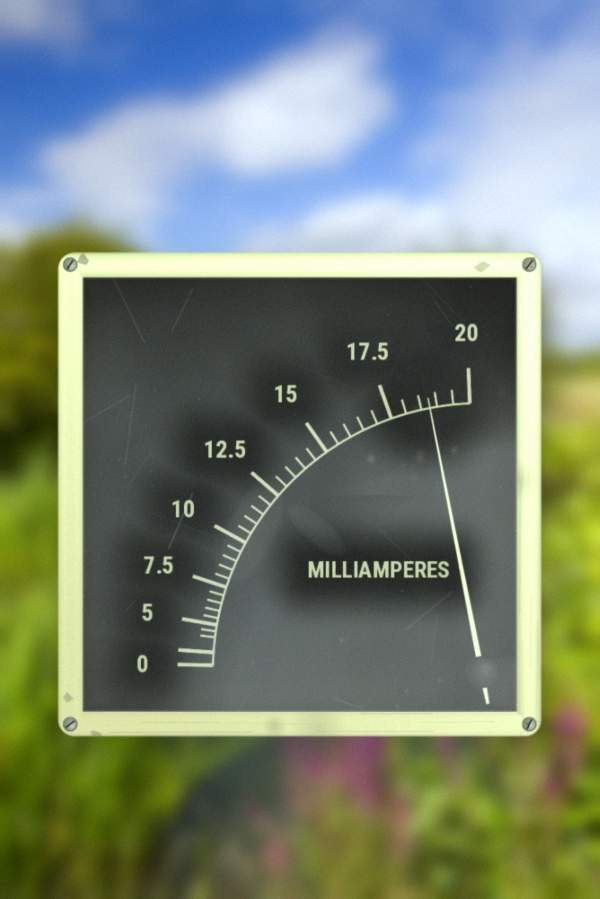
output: 18.75 mA
